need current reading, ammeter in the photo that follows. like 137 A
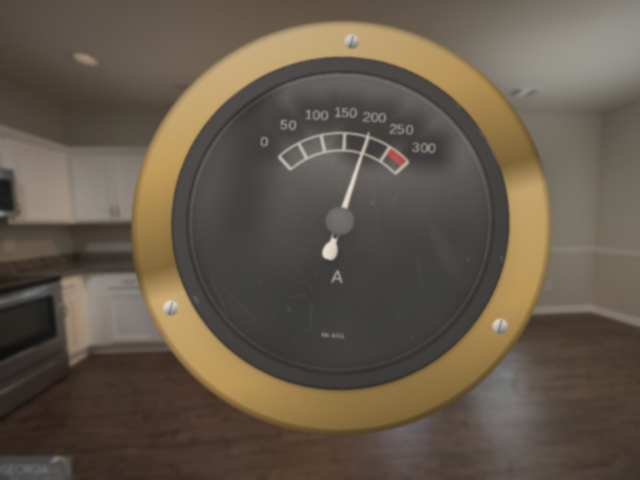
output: 200 A
